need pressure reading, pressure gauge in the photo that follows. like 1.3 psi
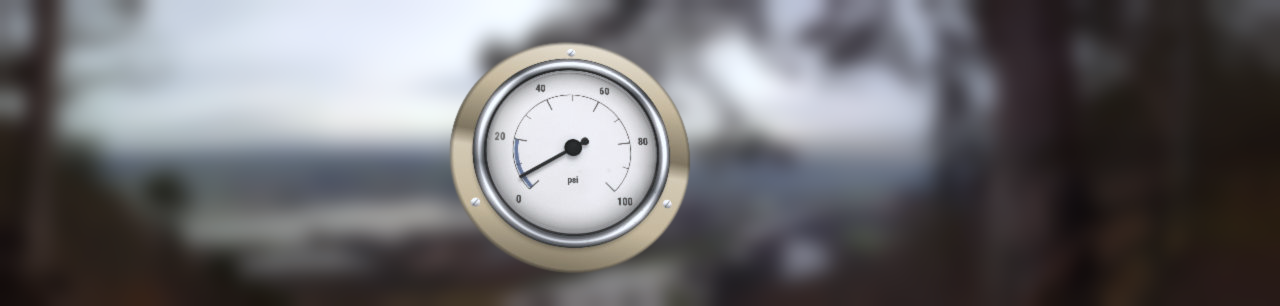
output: 5 psi
